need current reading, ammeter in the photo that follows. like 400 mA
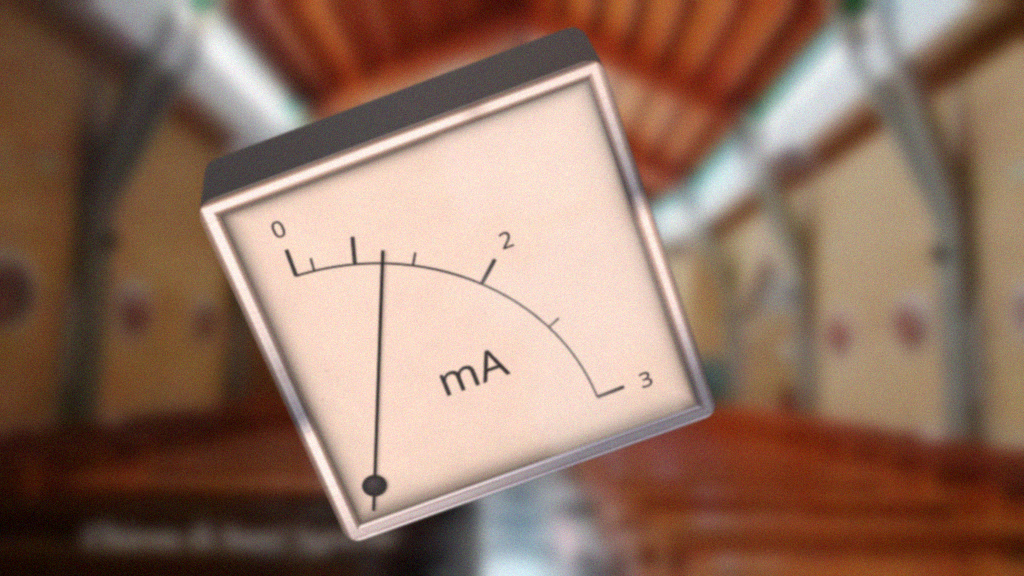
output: 1.25 mA
